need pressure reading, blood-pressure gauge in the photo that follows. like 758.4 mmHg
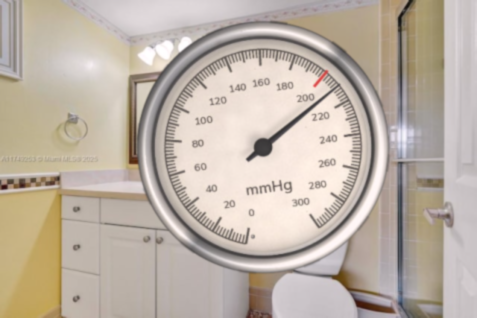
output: 210 mmHg
